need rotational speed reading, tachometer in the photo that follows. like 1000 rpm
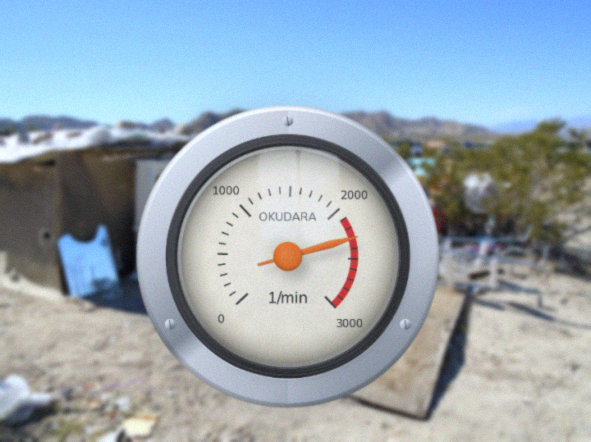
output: 2300 rpm
